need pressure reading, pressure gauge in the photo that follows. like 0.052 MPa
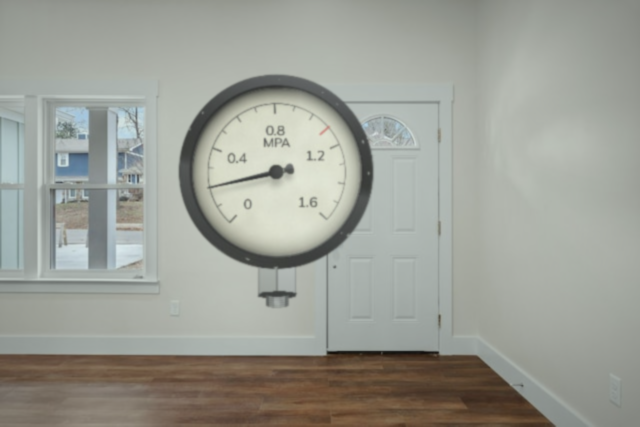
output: 0.2 MPa
